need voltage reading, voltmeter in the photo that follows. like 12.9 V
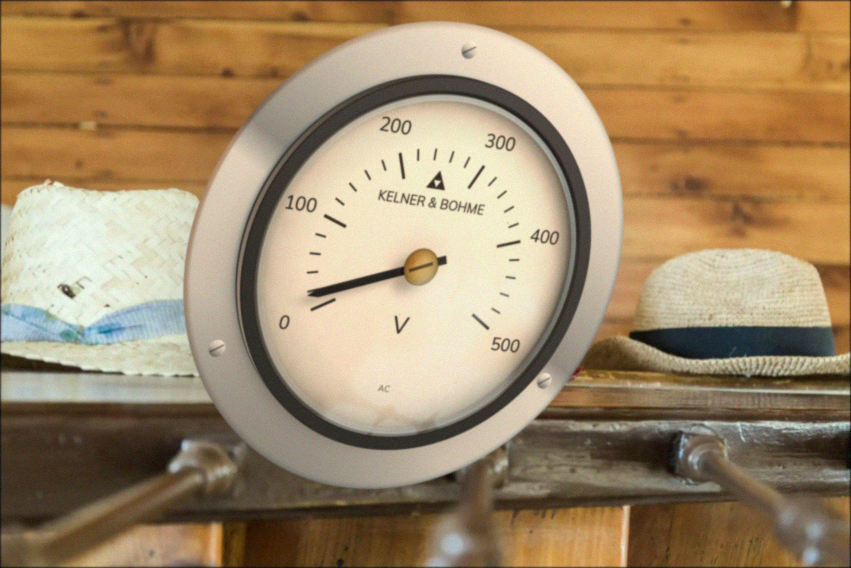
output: 20 V
